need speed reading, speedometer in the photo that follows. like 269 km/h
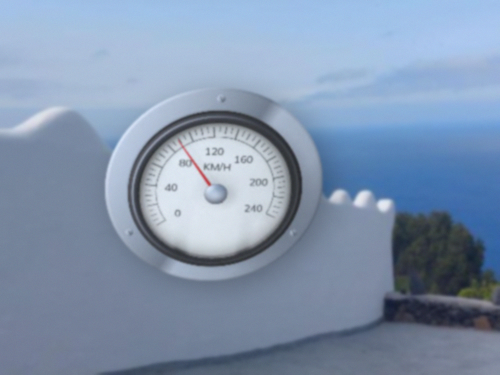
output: 90 km/h
